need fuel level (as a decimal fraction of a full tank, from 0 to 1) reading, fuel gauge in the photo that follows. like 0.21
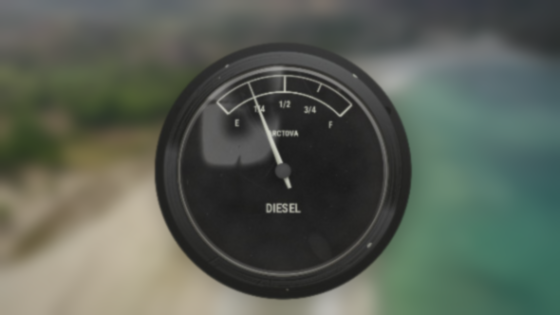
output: 0.25
